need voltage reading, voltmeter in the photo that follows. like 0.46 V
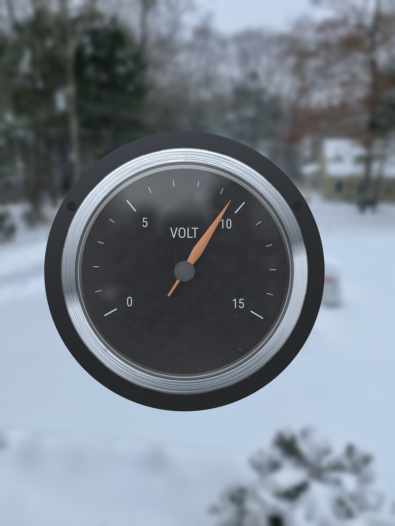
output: 9.5 V
